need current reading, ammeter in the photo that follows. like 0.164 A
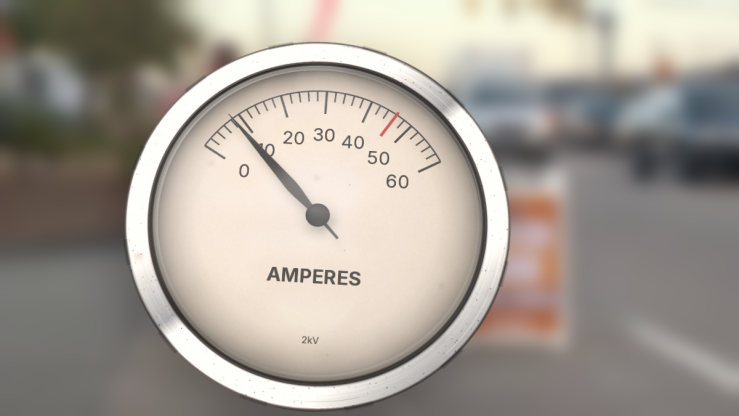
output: 8 A
